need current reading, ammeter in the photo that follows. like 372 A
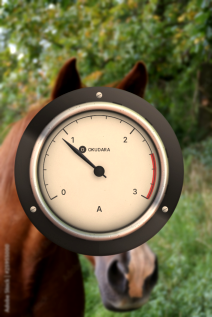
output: 0.9 A
